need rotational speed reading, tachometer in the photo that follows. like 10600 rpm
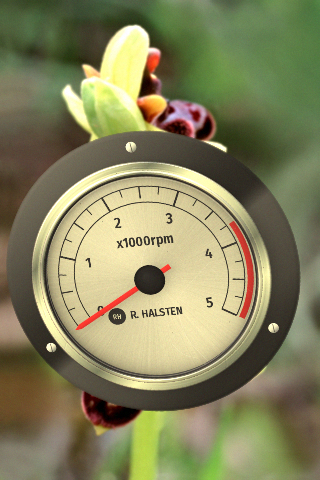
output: 0 rpm
